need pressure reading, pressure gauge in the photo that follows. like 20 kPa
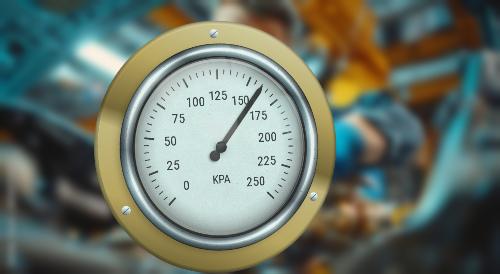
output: 160 kPa
